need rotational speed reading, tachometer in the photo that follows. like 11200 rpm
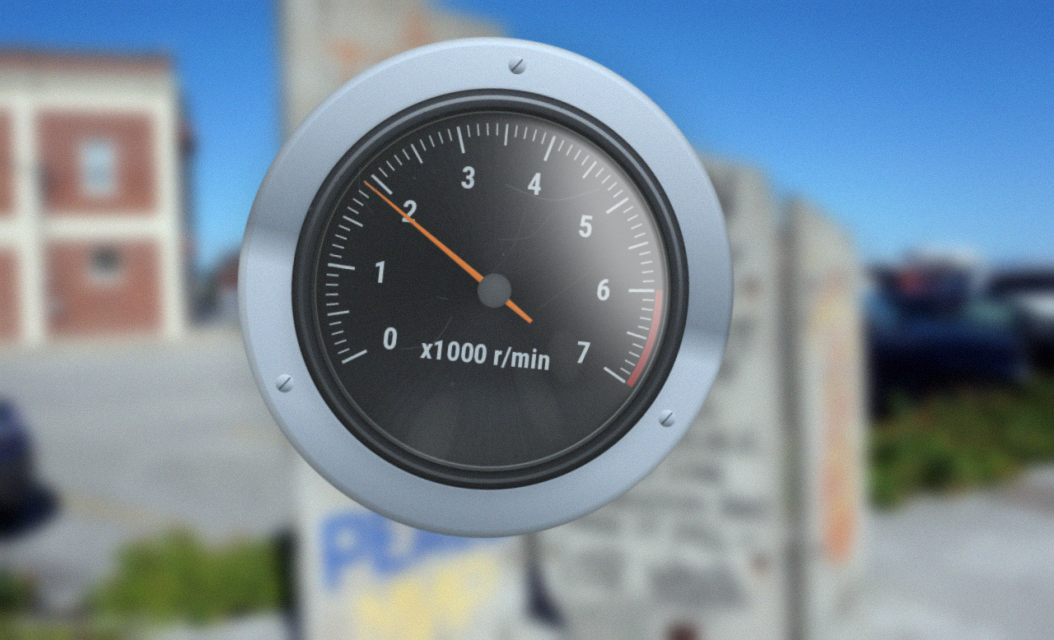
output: 1900 rpm
